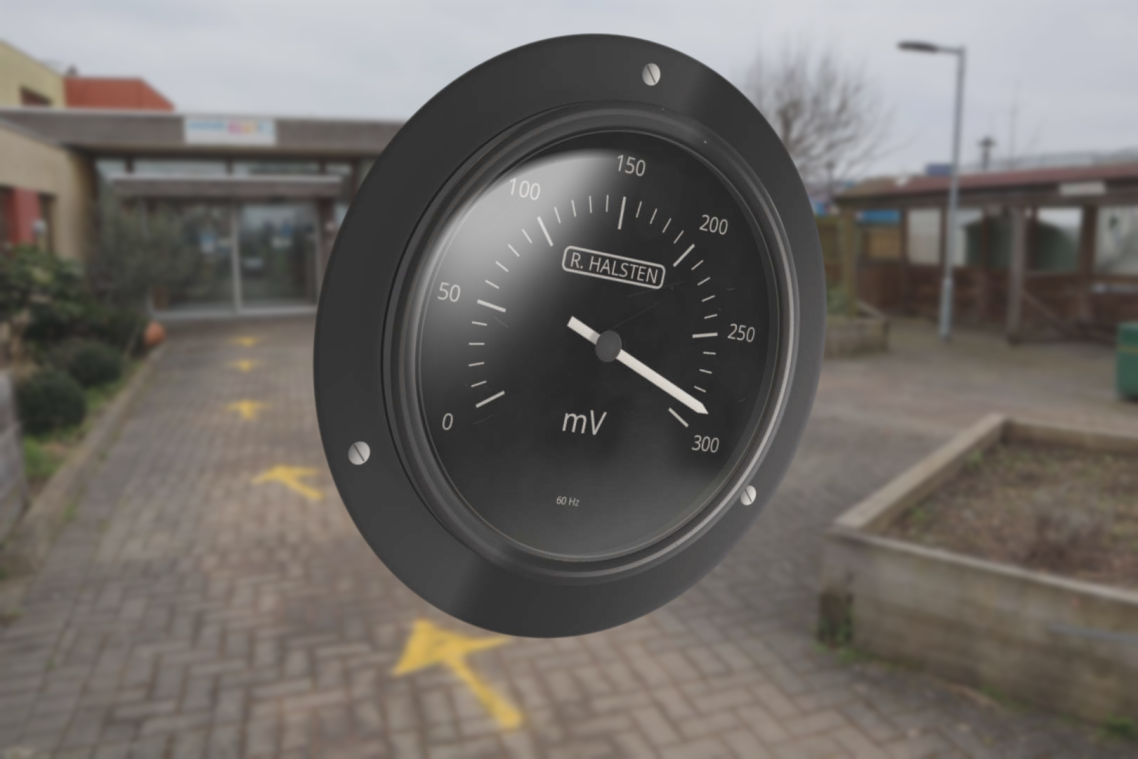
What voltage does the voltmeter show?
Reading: 290 mV
